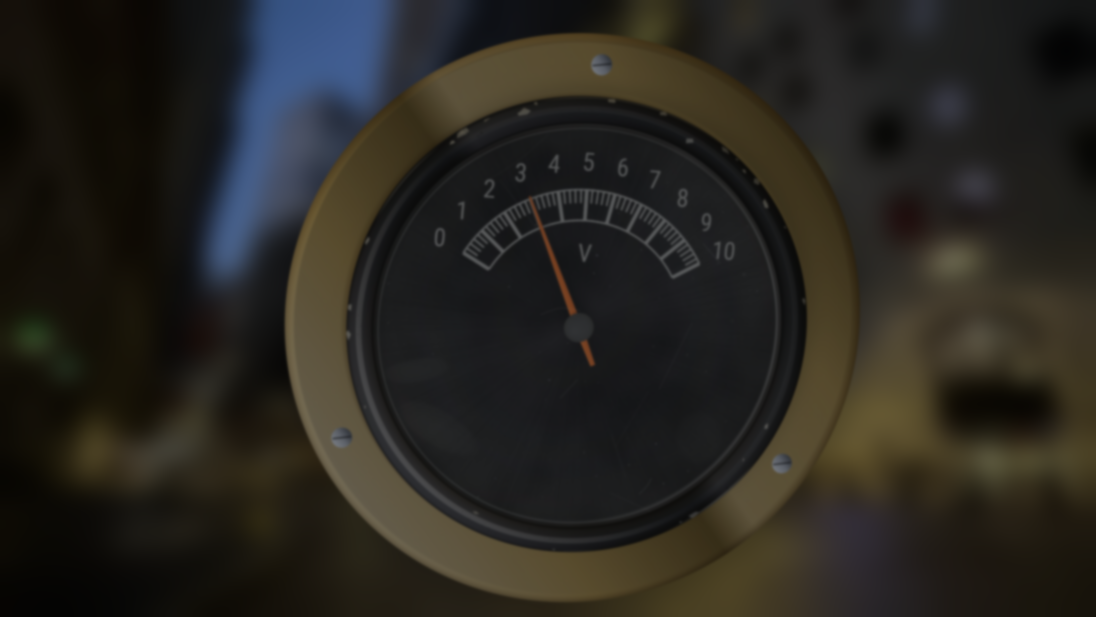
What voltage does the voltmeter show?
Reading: 3 V
